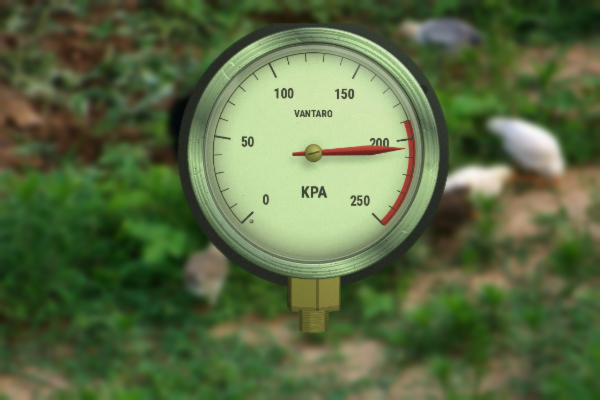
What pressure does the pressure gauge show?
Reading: 205 kPa
